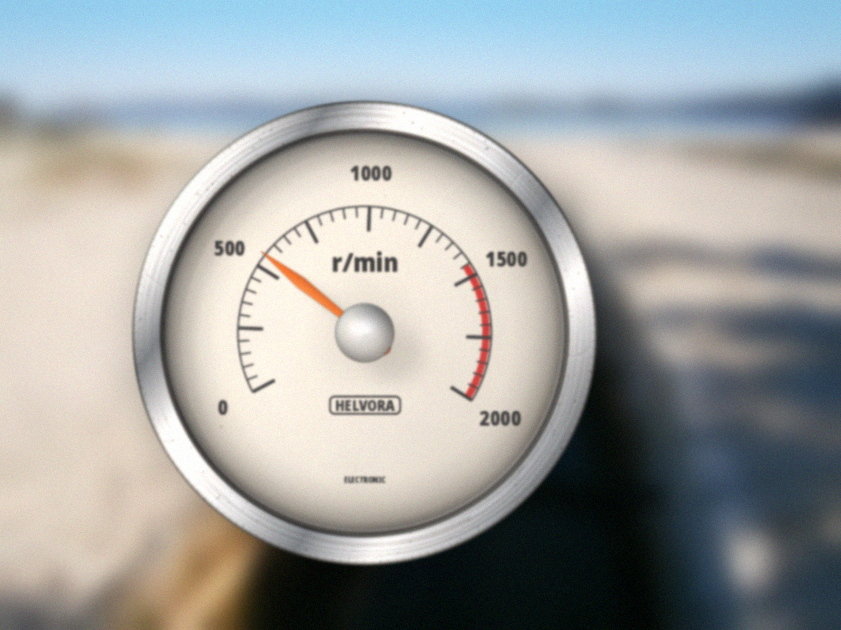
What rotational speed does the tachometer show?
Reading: 550 rpm
